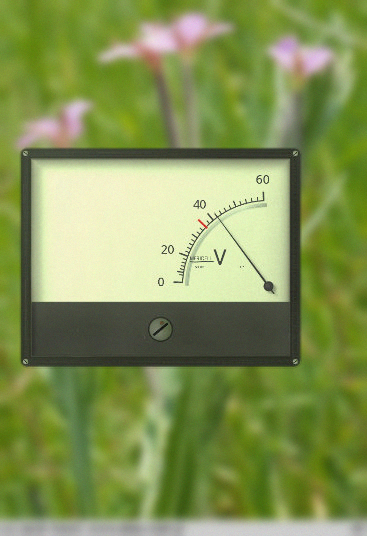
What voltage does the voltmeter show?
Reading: 42 V
